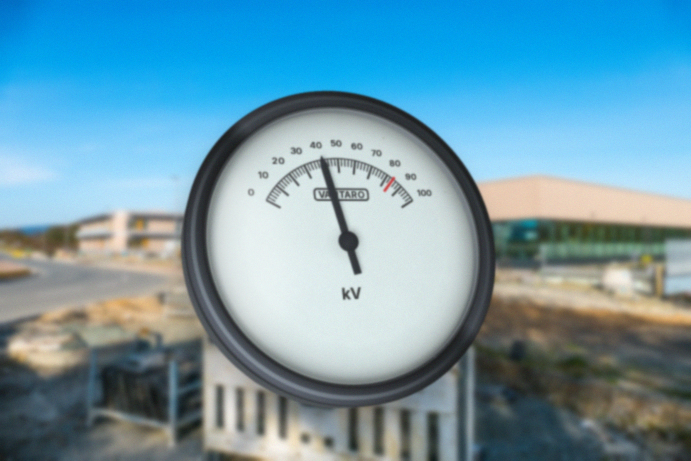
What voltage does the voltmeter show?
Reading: 40 kV
